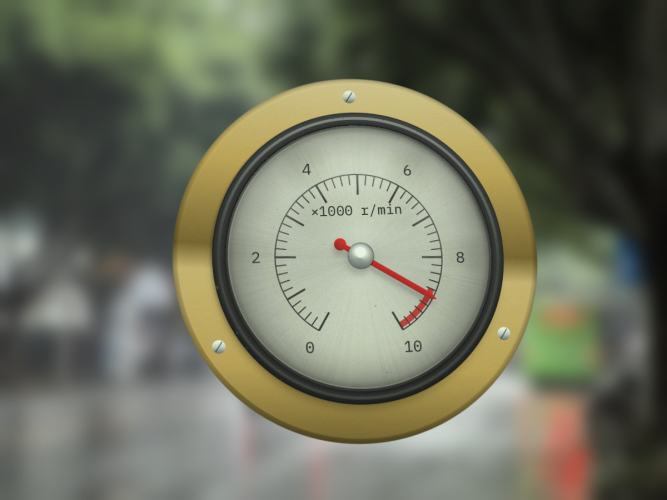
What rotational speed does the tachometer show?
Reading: 9000 rpm
